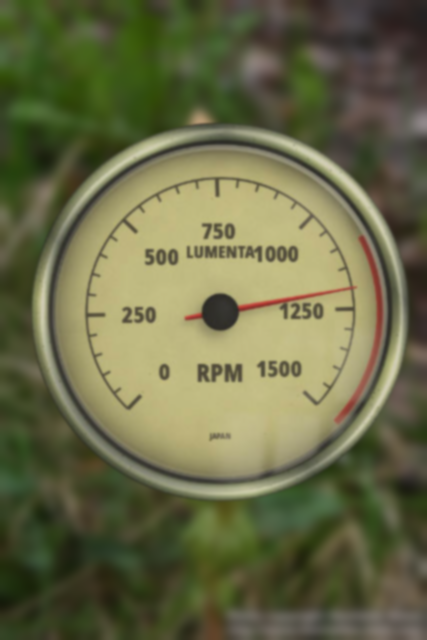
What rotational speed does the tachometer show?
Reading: 1200 rpm
